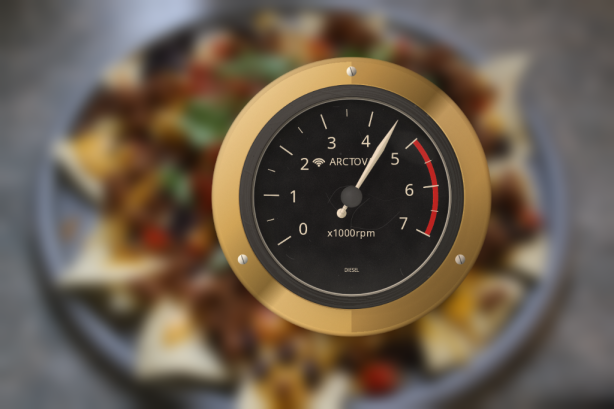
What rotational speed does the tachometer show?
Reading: 4500 rpm
